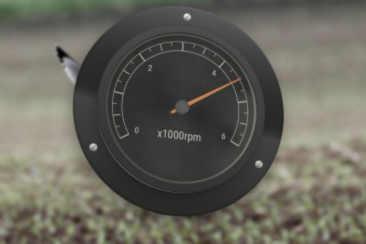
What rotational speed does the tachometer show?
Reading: 4500 rpm
